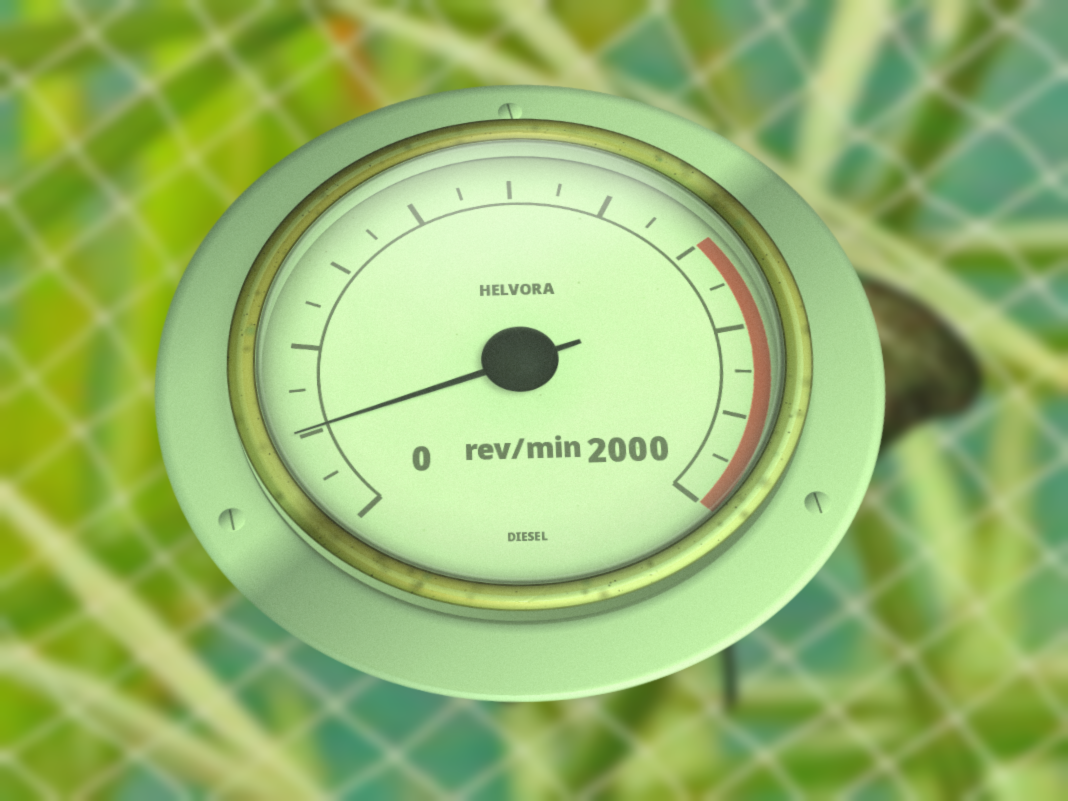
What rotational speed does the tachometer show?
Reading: 200 rpm
